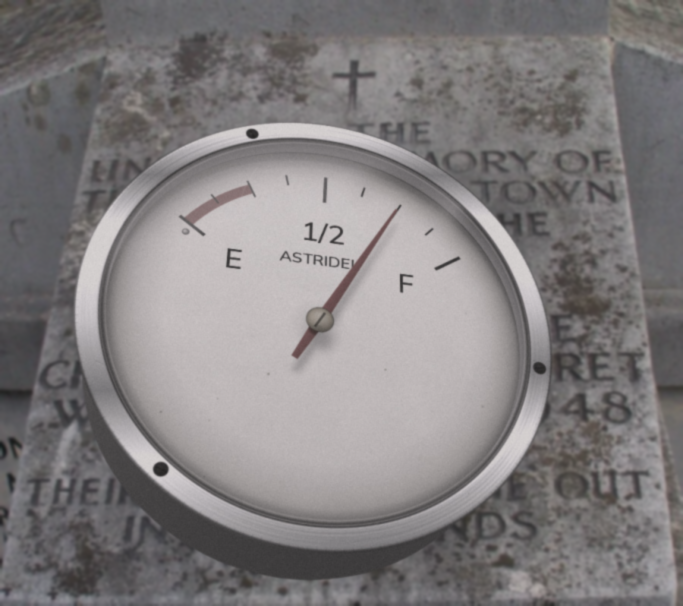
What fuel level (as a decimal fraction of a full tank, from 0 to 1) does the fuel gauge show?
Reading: 0.75
